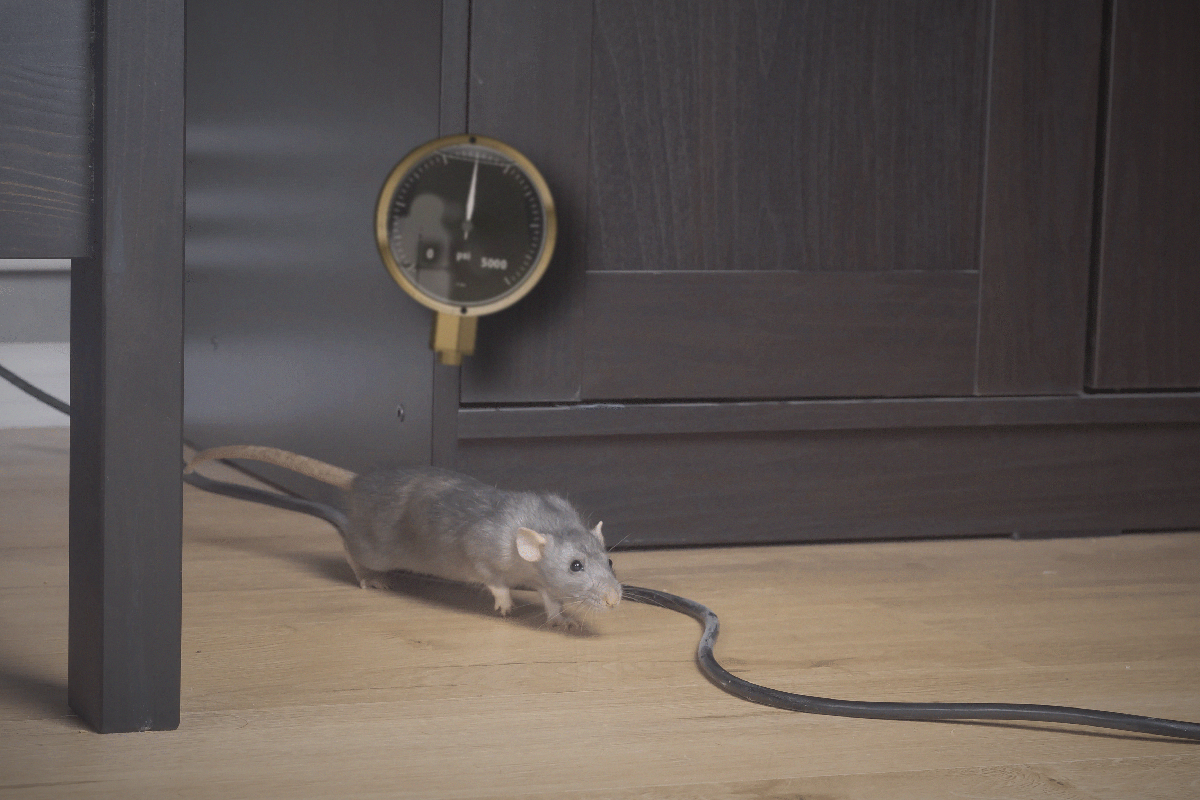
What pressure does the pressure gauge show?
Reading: 2500 psi
